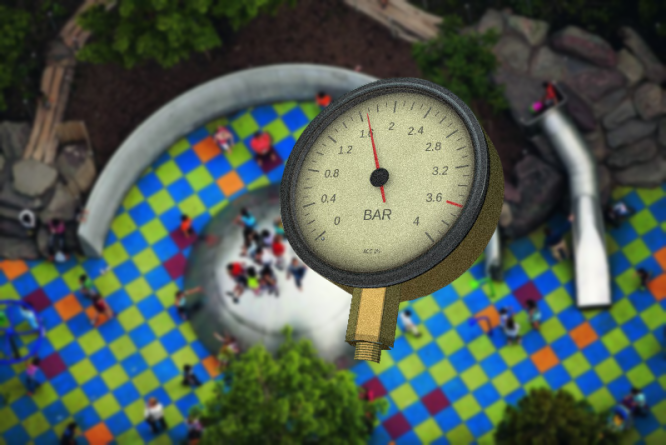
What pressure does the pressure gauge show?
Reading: 1.7 bar
